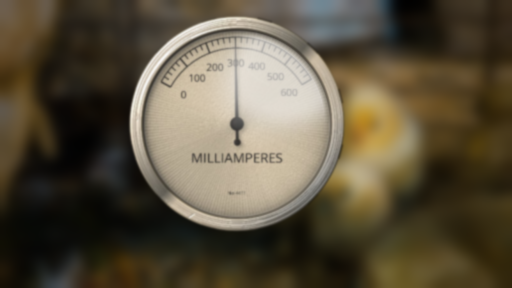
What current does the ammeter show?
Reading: 300 mA
